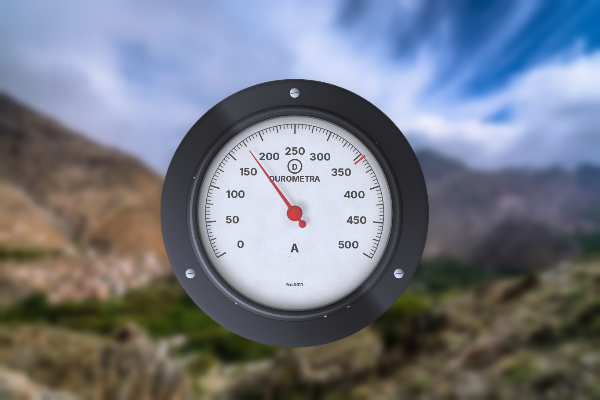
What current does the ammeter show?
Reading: 175 A
